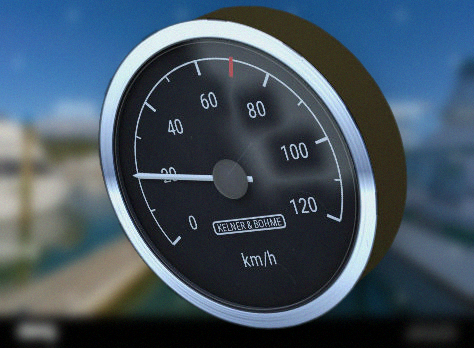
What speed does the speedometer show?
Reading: 20 km/h
